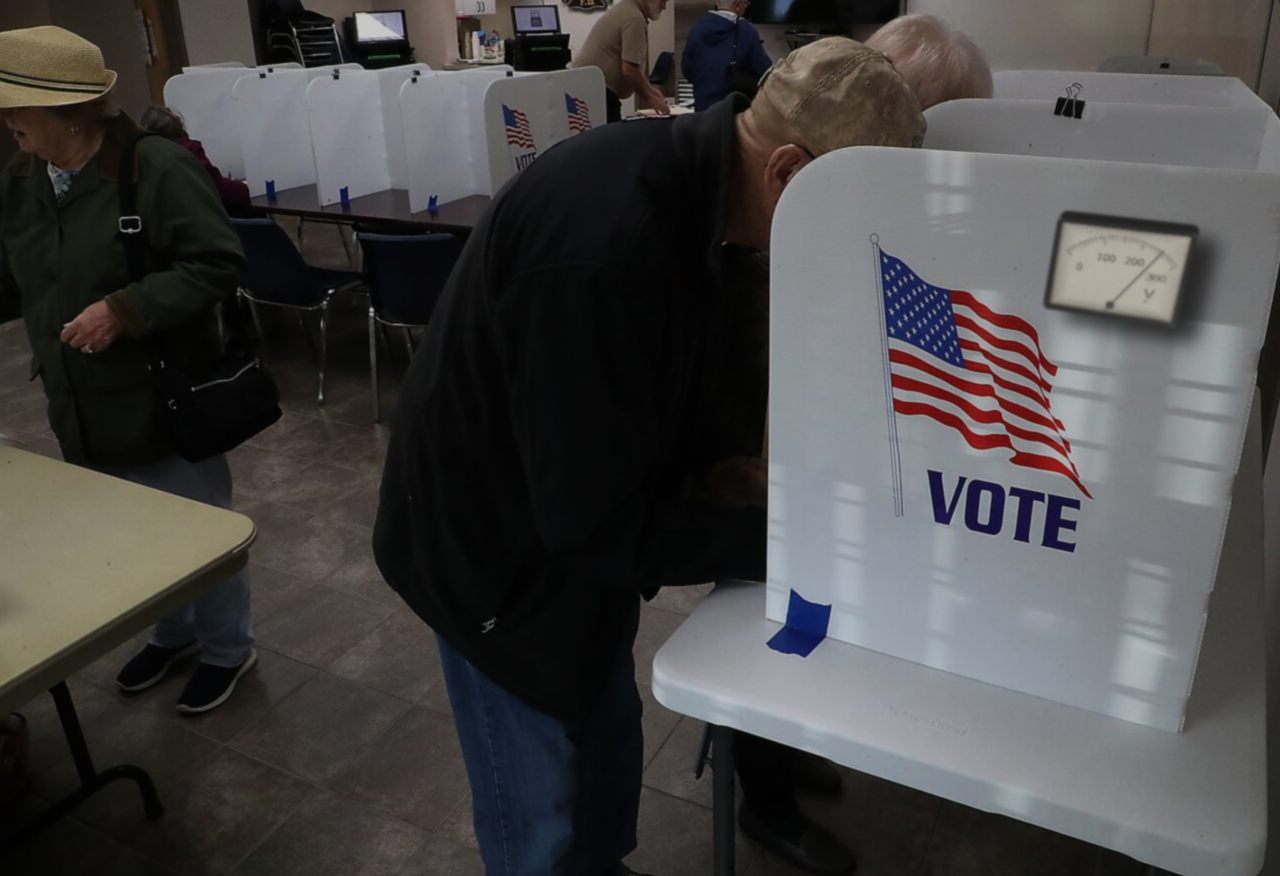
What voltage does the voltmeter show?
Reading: 250 V
